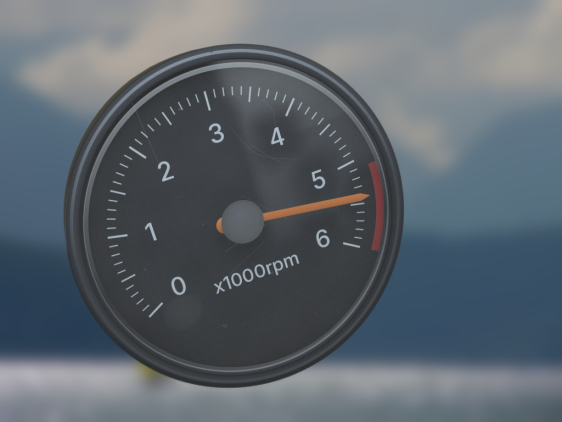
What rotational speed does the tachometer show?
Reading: 5400 rpm
